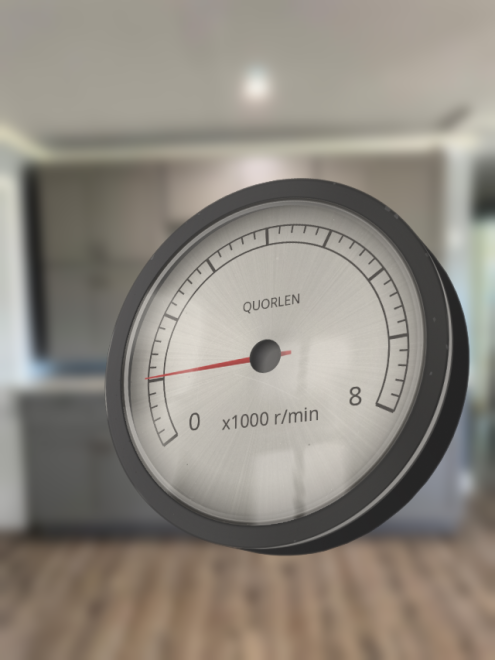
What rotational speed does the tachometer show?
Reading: 1000 rpm
